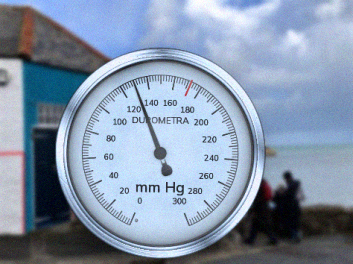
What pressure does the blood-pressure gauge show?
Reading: 130 mmHg
